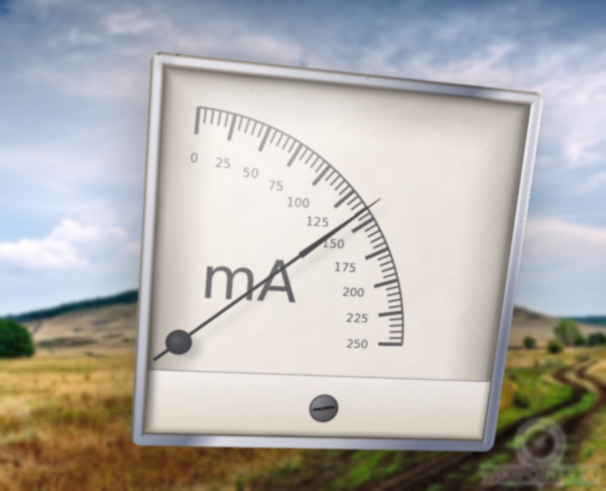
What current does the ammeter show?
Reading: 140 mA
